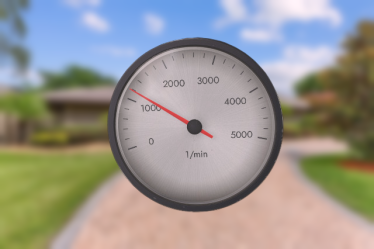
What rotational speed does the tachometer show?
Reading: 1200 rpm
